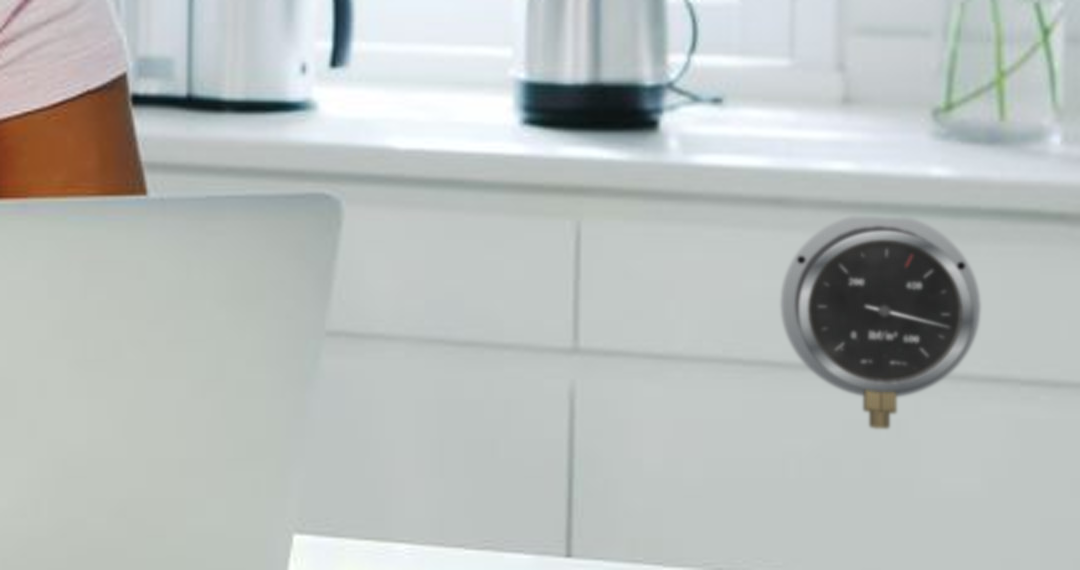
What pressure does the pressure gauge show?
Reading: 525 psi
